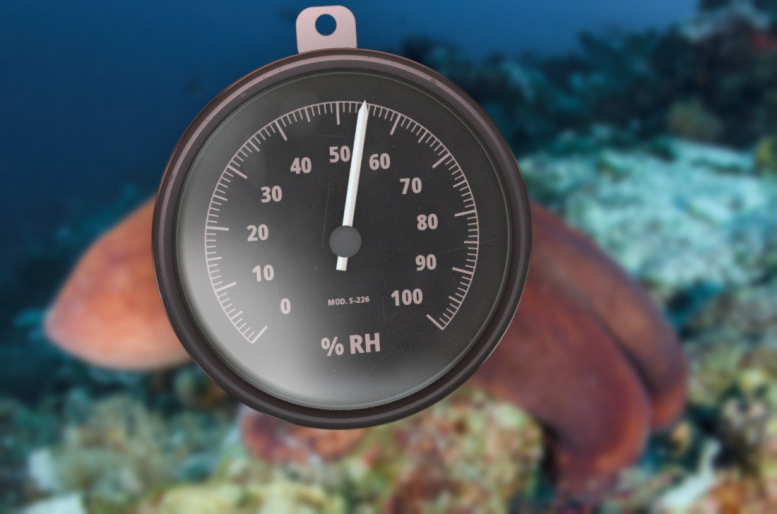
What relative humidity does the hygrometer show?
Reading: 54 %
